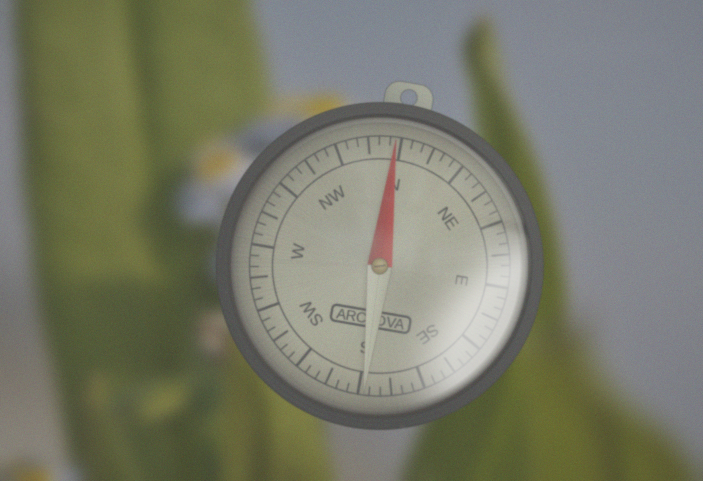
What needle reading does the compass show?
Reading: 357.5 °
